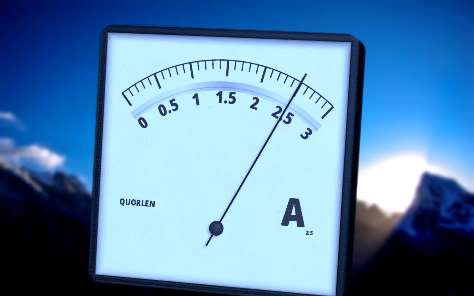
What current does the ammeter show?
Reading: 2.5 A
